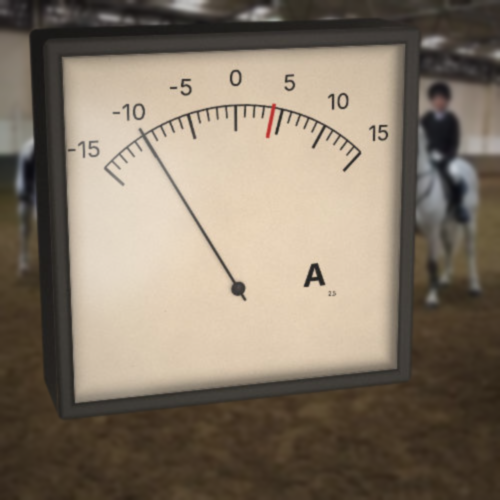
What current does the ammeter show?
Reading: -10 A
